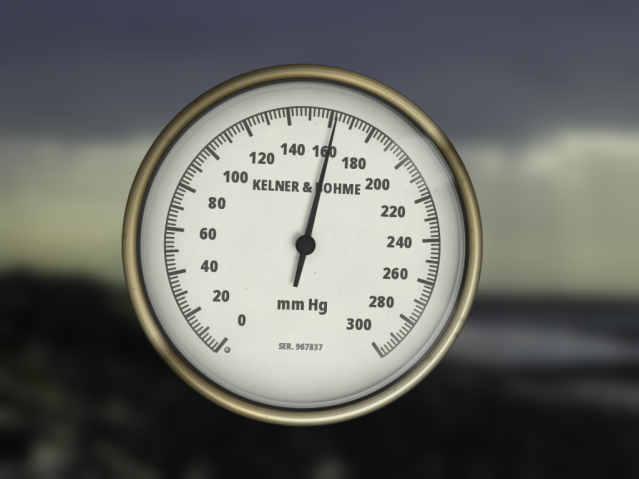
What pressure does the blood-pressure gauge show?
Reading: 162 mmHg
